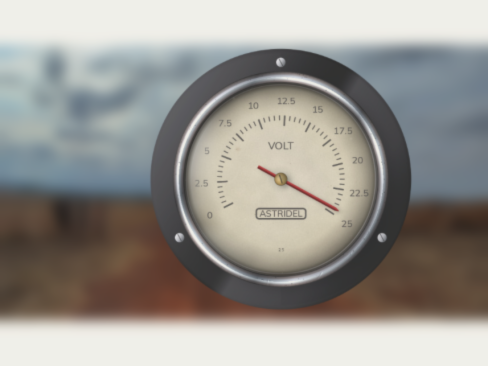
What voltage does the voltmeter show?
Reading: 24.5 V
